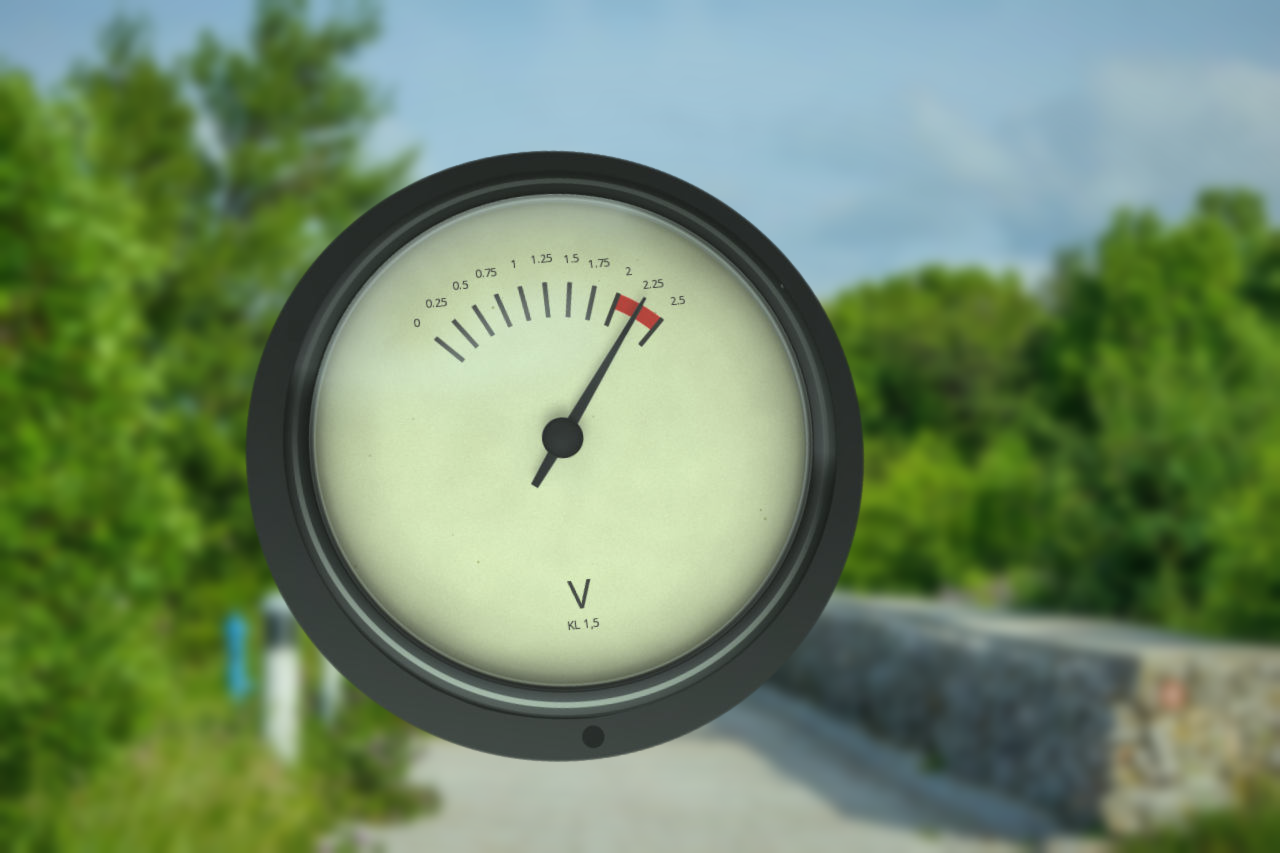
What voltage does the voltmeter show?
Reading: 2.25 V
